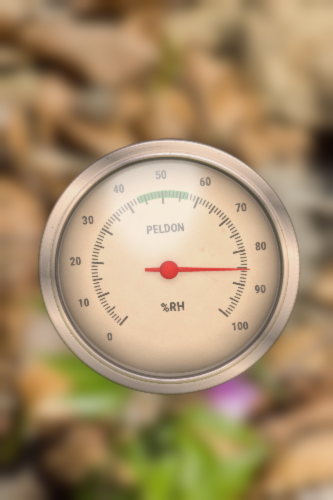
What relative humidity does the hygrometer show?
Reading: 85 %
